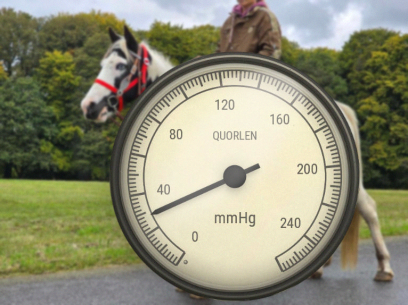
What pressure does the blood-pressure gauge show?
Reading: 28 mmHg
